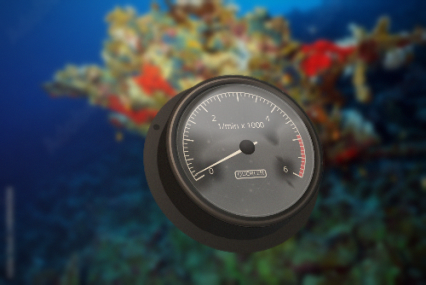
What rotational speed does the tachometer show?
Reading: 100 rpm
